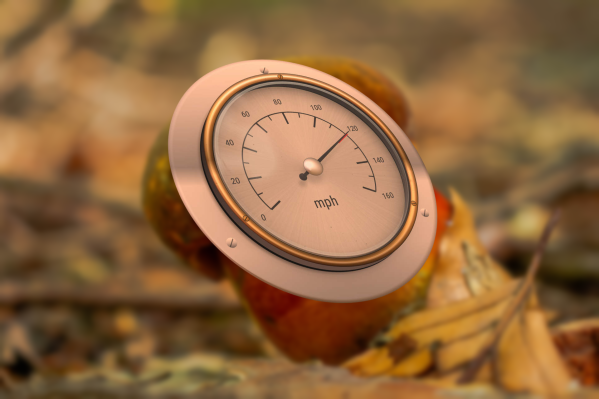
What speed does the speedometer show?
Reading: 120 mph
